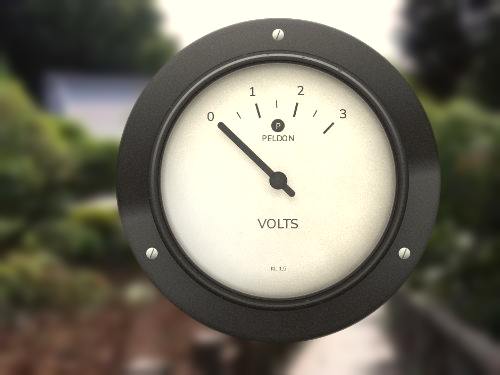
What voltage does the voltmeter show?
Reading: 0 V
